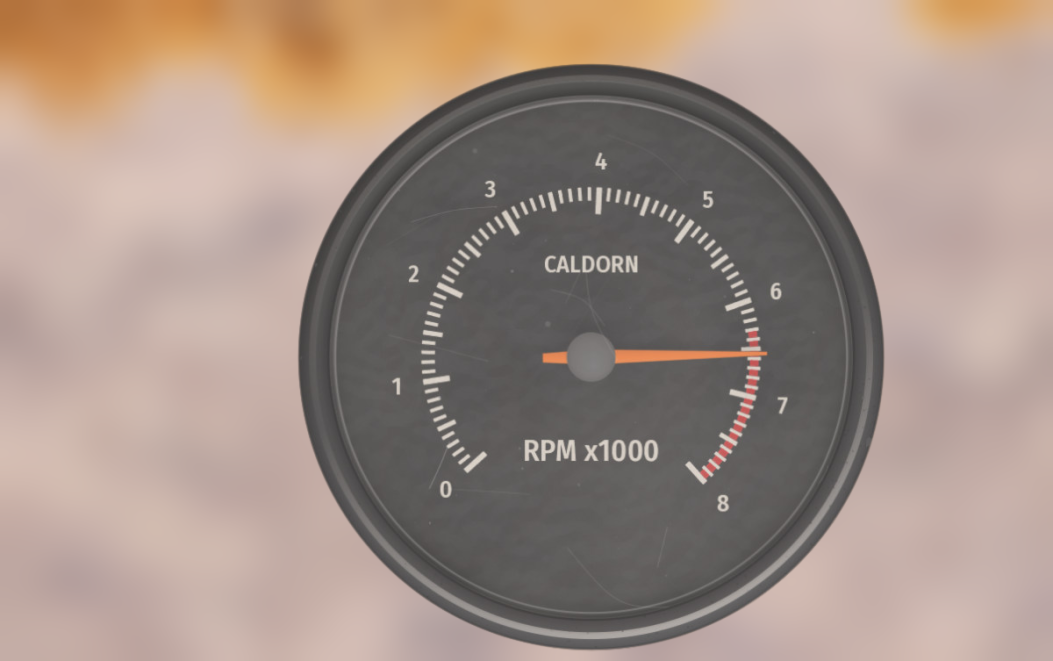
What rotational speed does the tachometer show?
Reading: 6550 rpm
